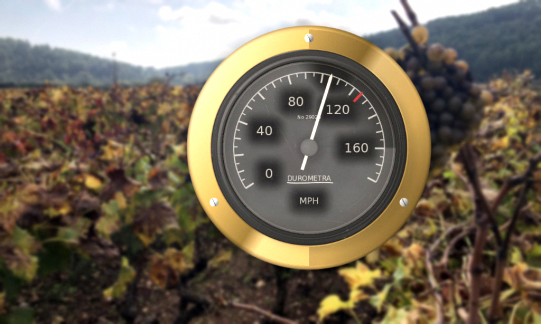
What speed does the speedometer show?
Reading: 105 mph
